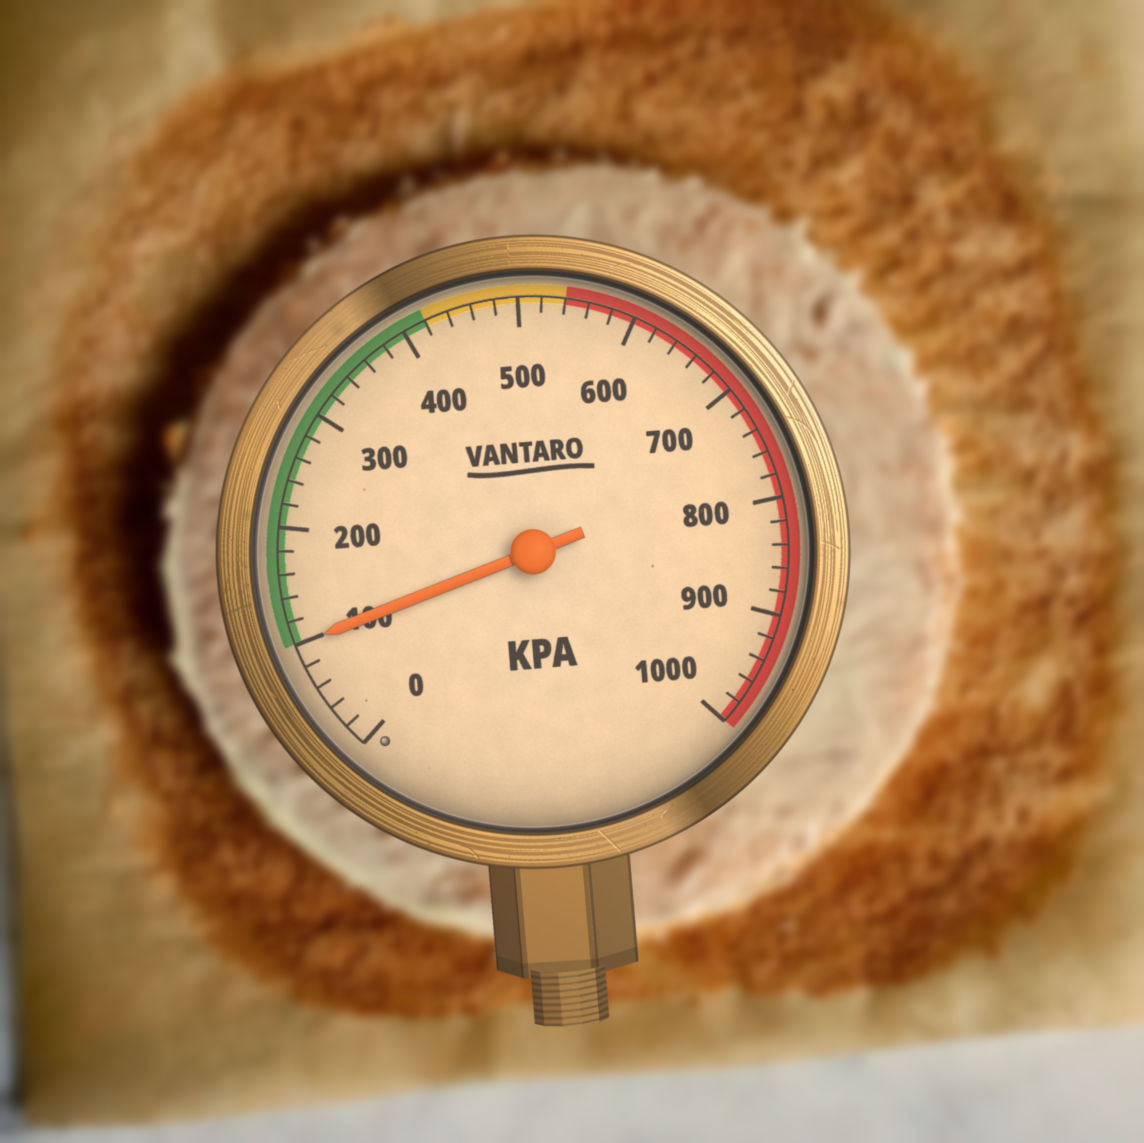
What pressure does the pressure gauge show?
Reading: 100 kPa
